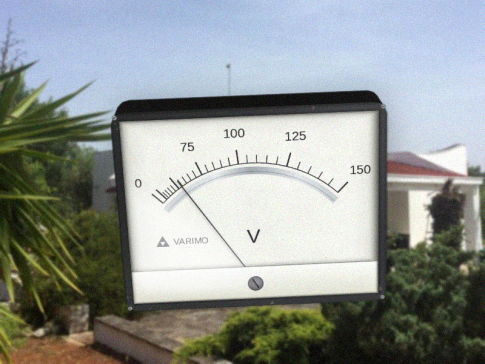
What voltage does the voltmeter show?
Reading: 55 V
